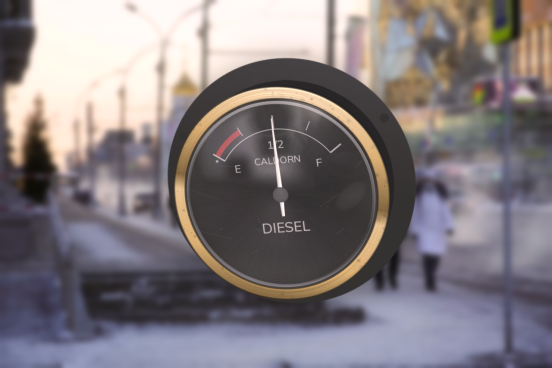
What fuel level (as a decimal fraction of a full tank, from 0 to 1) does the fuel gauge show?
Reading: 0.5
